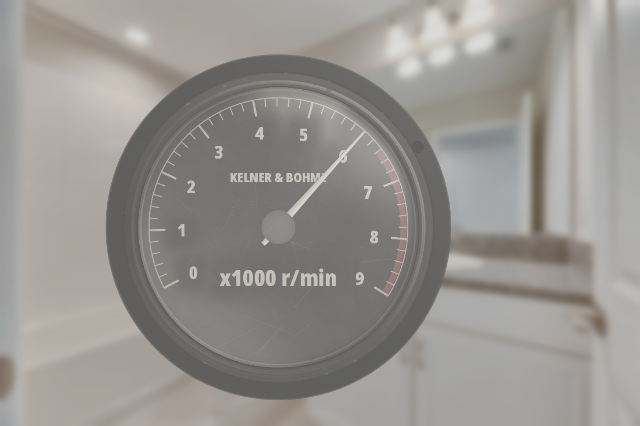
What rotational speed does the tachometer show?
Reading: 6000 rpm
